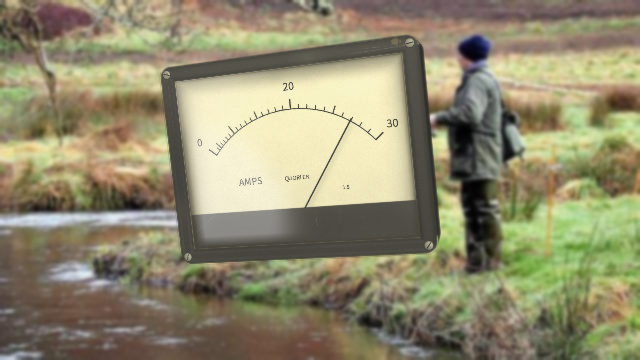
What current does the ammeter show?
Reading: 27 A
